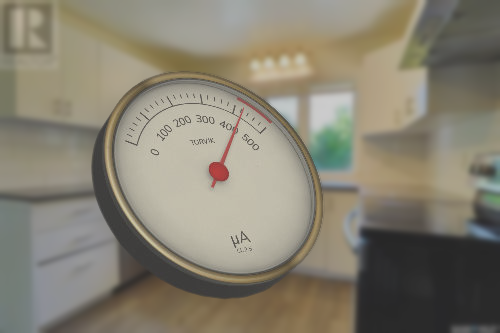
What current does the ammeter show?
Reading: 420 µA
